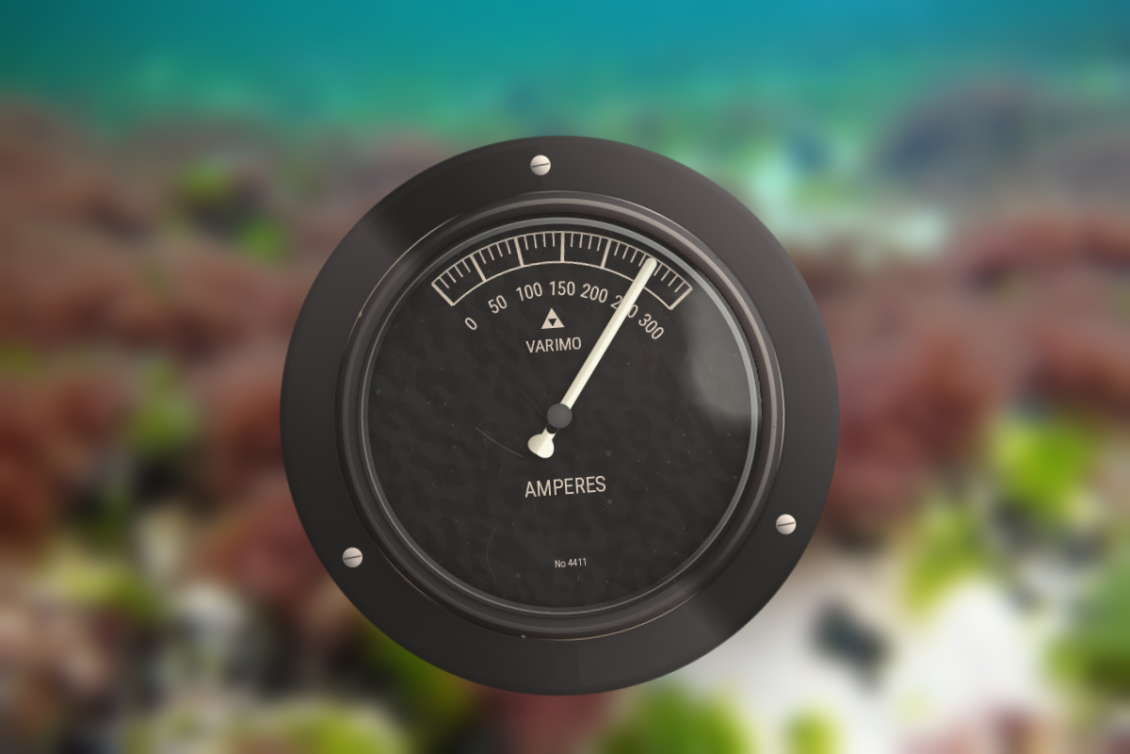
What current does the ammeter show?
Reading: 250 A
